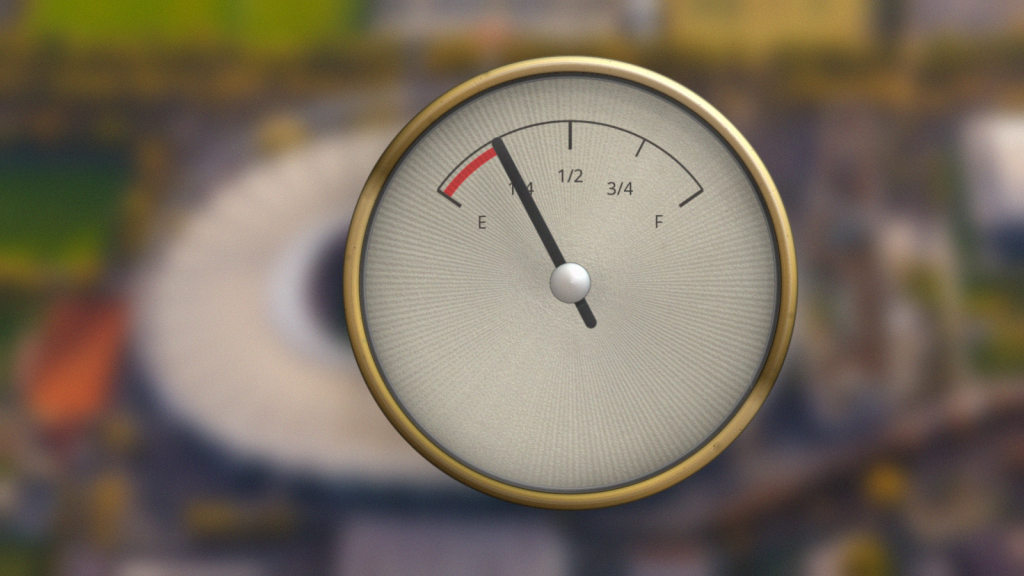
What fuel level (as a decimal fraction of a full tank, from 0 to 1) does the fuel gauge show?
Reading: 0.25
